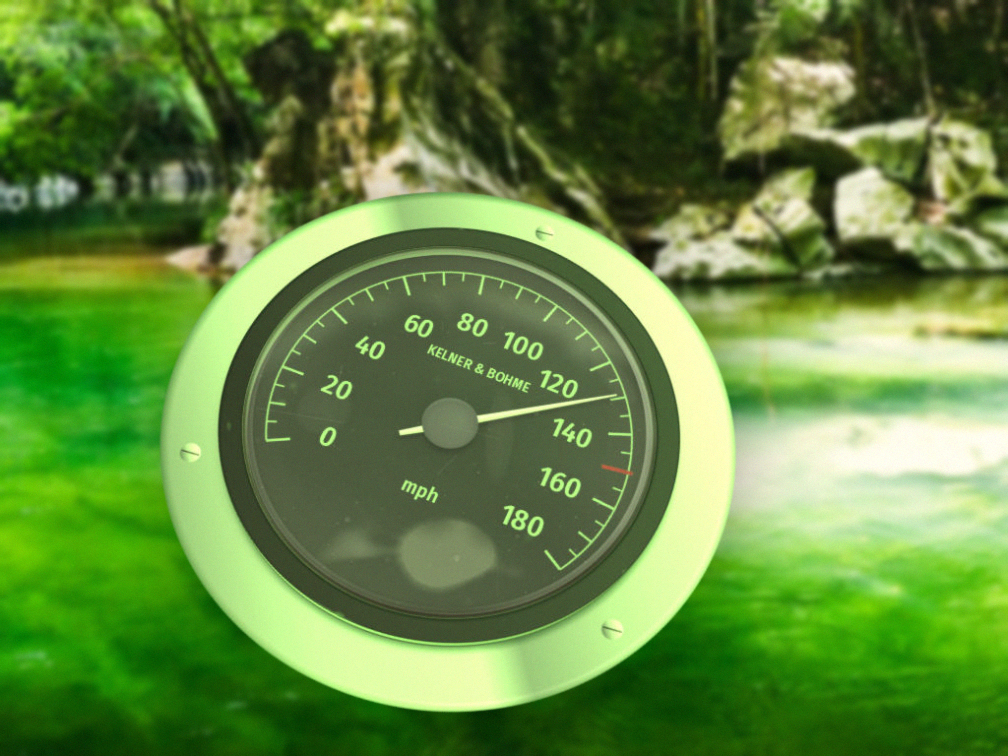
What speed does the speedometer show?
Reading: 130 mph
